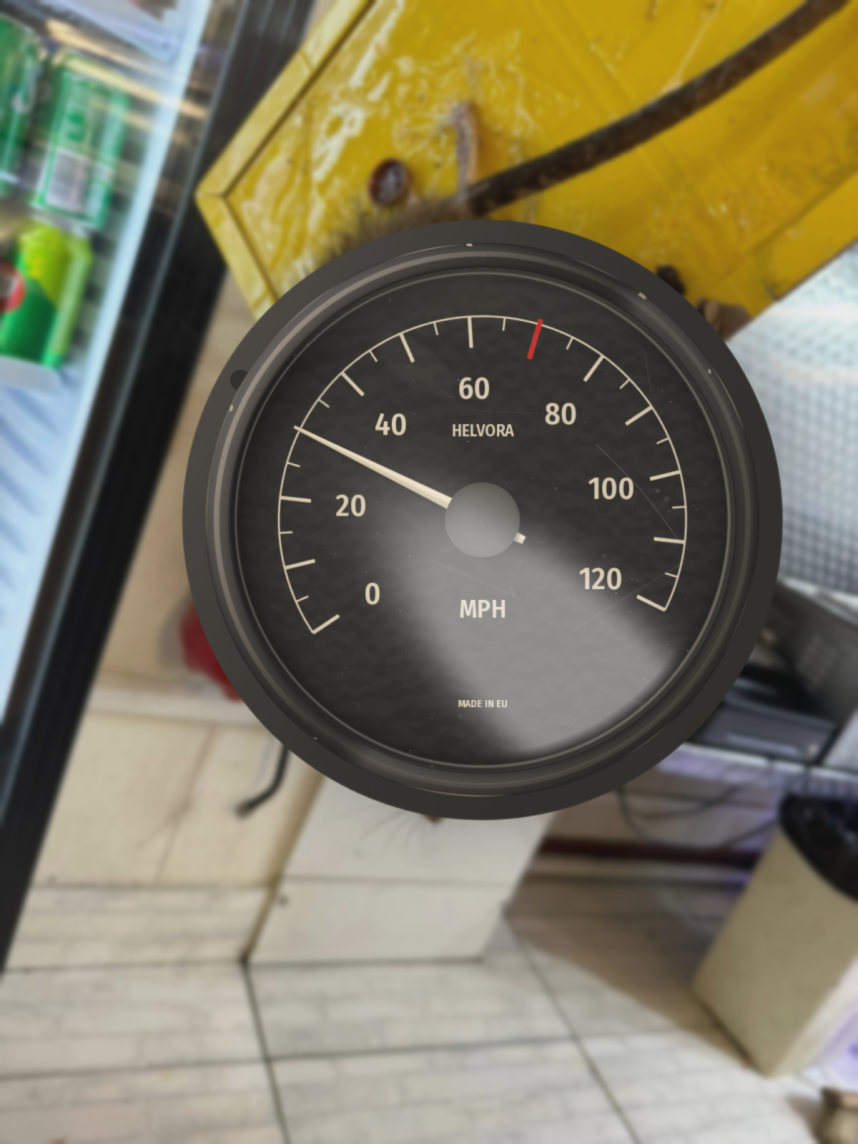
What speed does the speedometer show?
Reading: 30 mph
